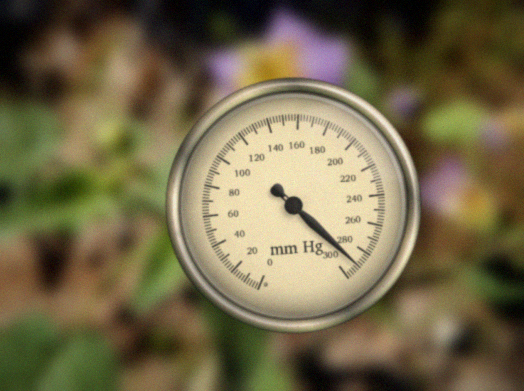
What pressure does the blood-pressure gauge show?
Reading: 290 mmHg
